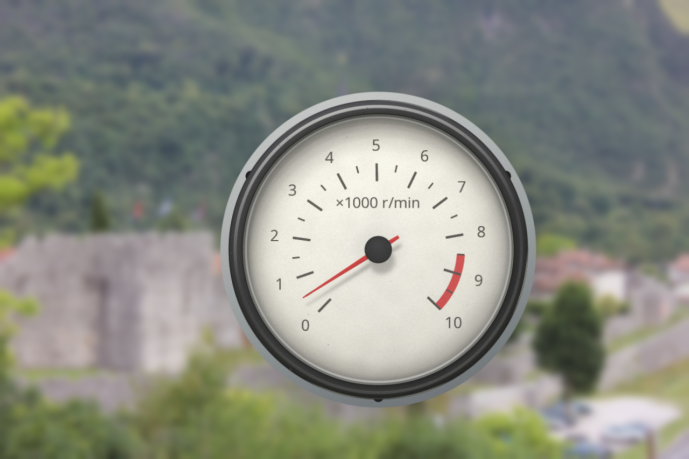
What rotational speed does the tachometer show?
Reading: 500 rpm
